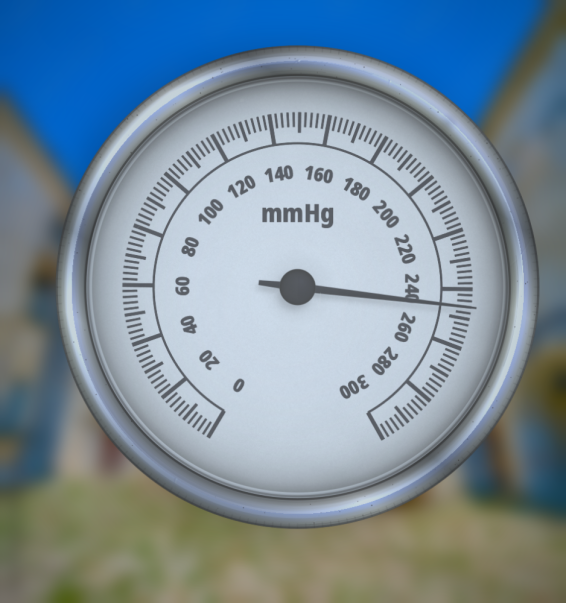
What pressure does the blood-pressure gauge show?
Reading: 246 mmHg
